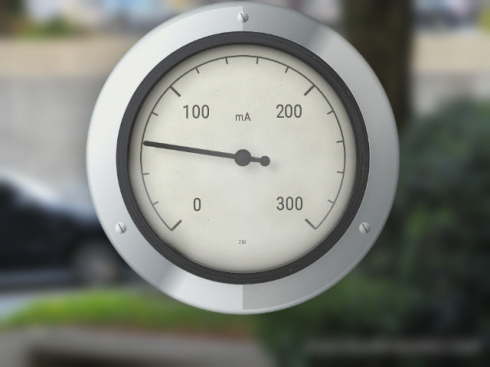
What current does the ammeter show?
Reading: 60 mA
